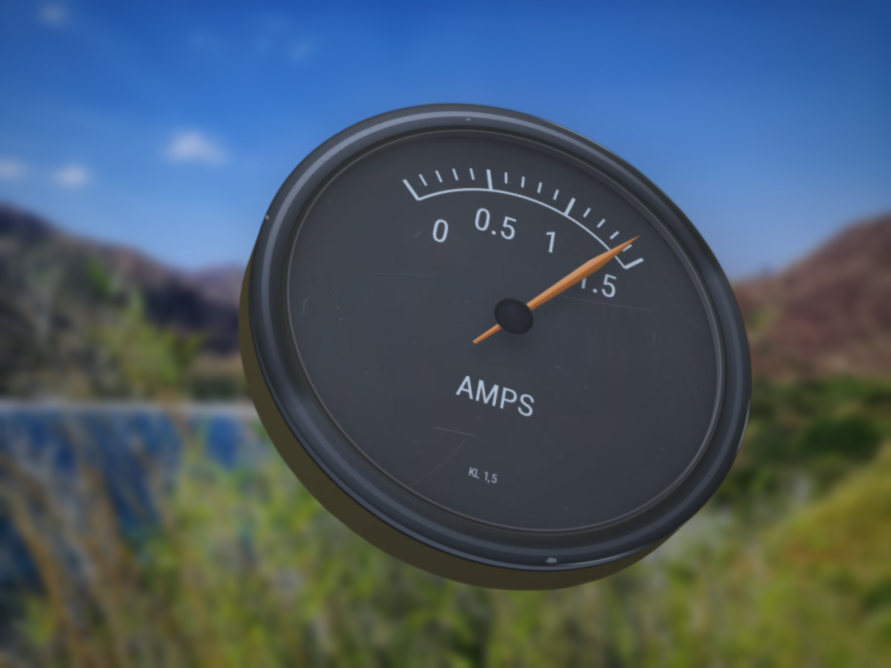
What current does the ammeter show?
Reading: 1.4 A
